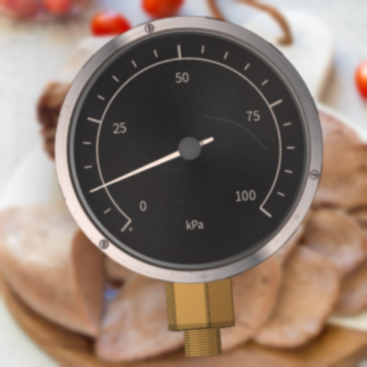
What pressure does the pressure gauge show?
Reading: 10 kPa
